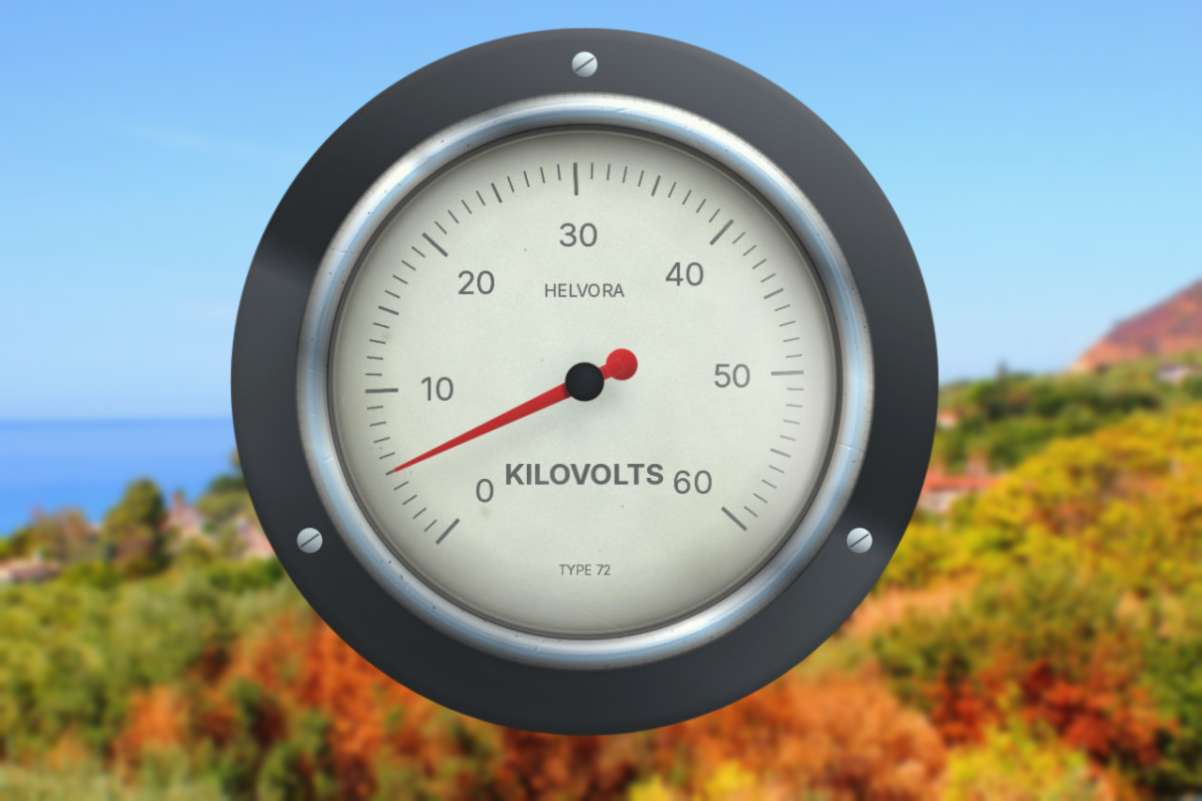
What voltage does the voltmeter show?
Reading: 5 kV
